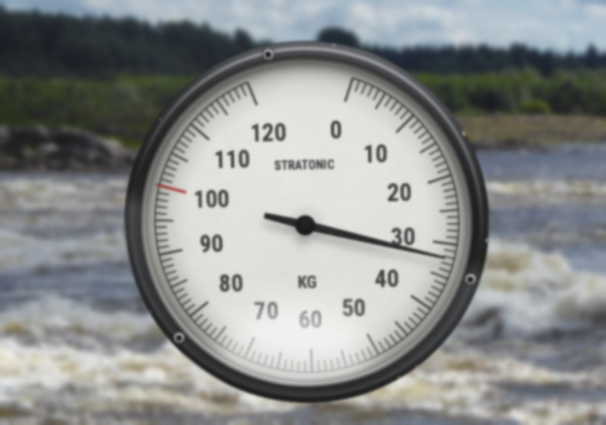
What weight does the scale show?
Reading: 32 kg
